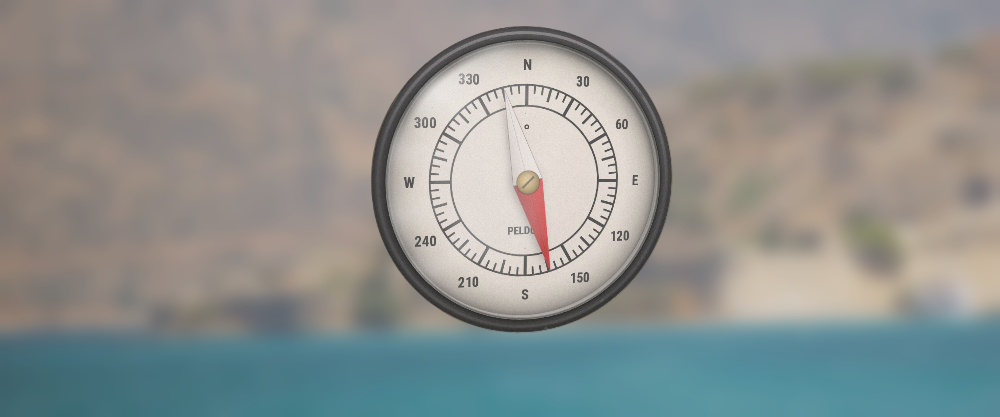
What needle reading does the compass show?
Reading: 165 °
